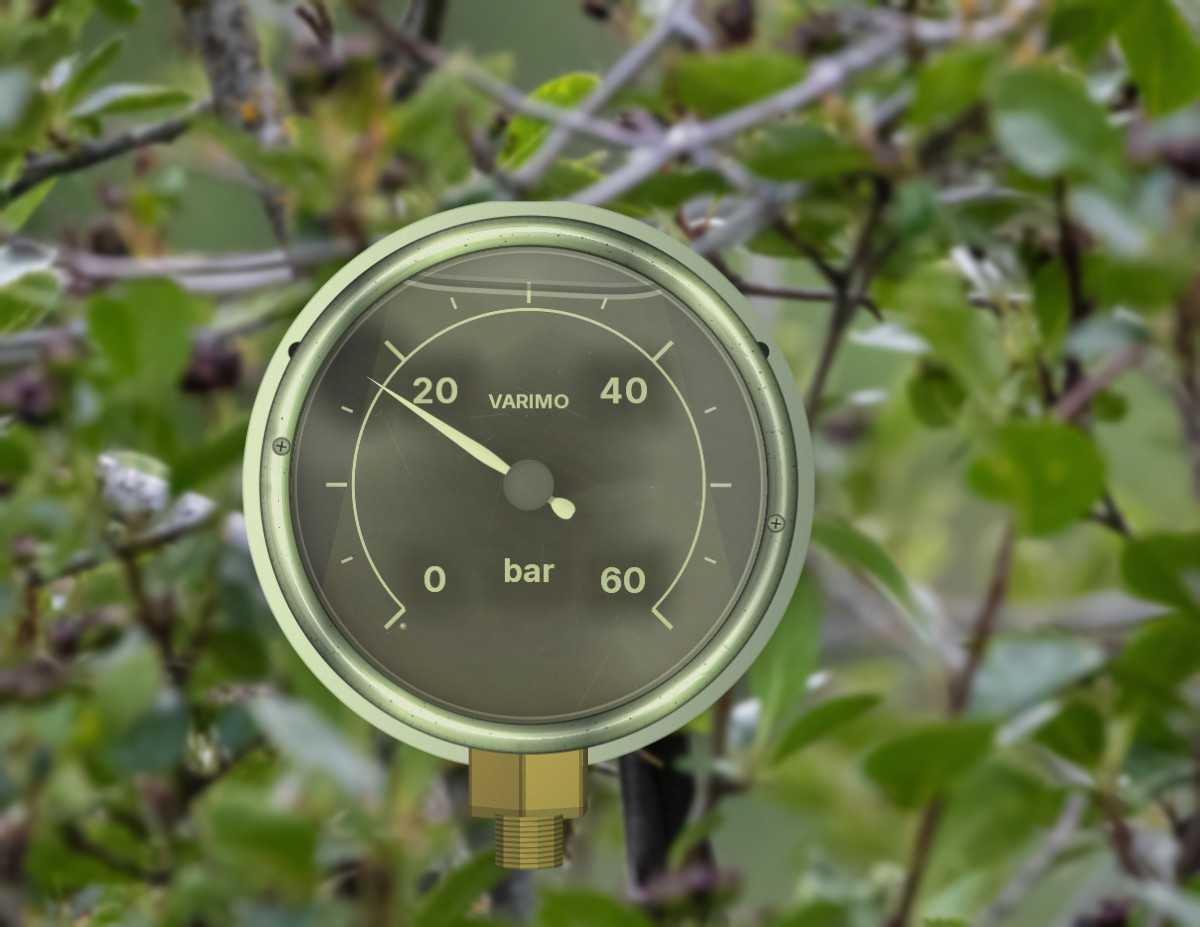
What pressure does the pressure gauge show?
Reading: 17.5 bar
